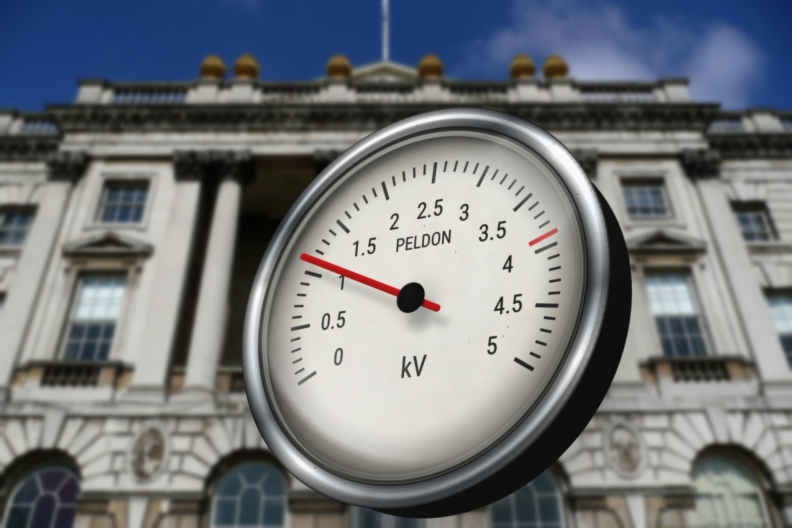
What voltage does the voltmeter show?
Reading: 1.1 kV
